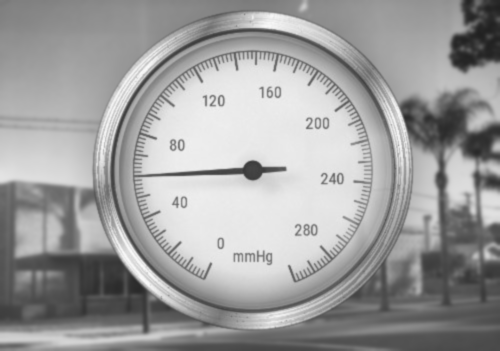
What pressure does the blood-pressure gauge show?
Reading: 60 mmHg
